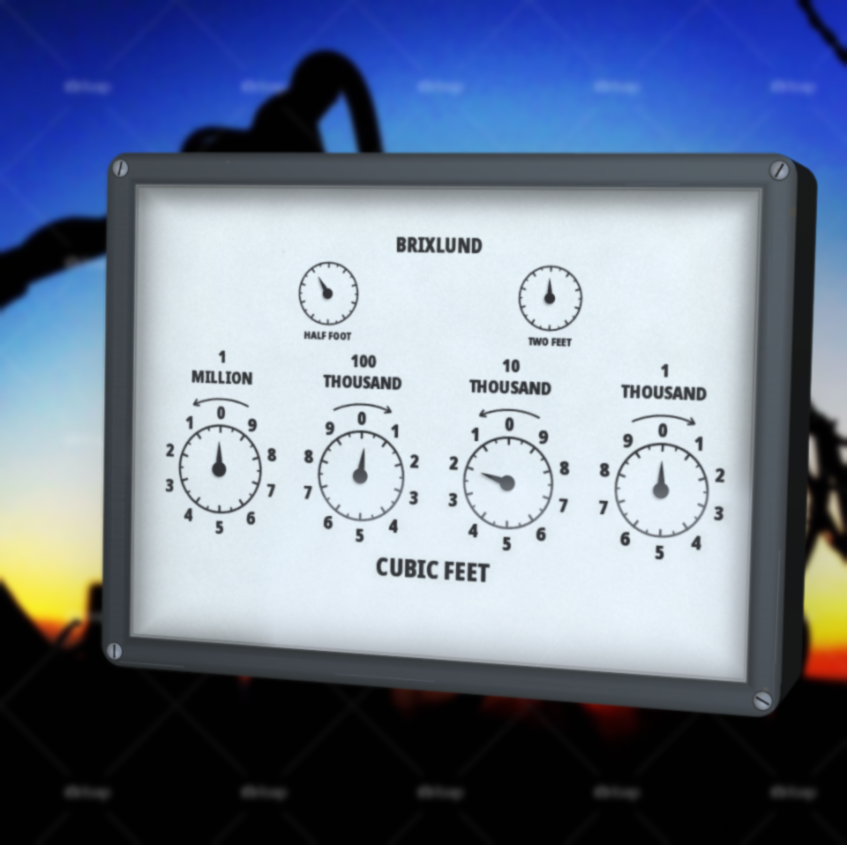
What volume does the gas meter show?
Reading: 2000 ft³
